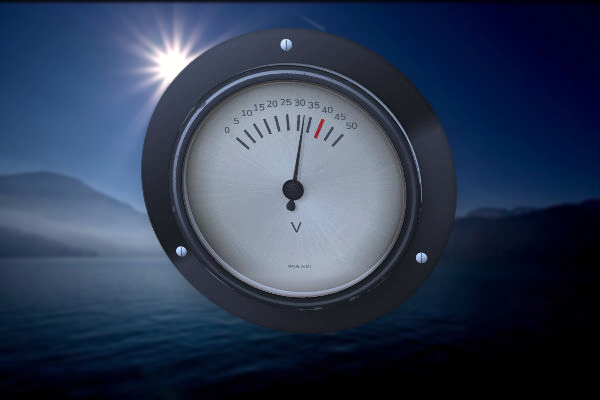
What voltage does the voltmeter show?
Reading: 32.5 V
